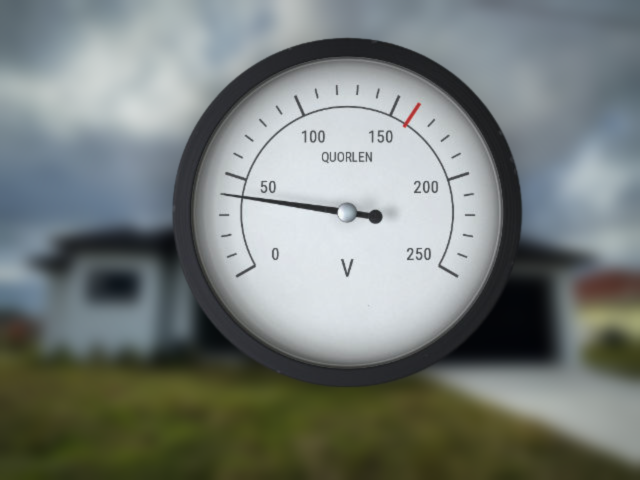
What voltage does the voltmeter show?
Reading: 40 V
